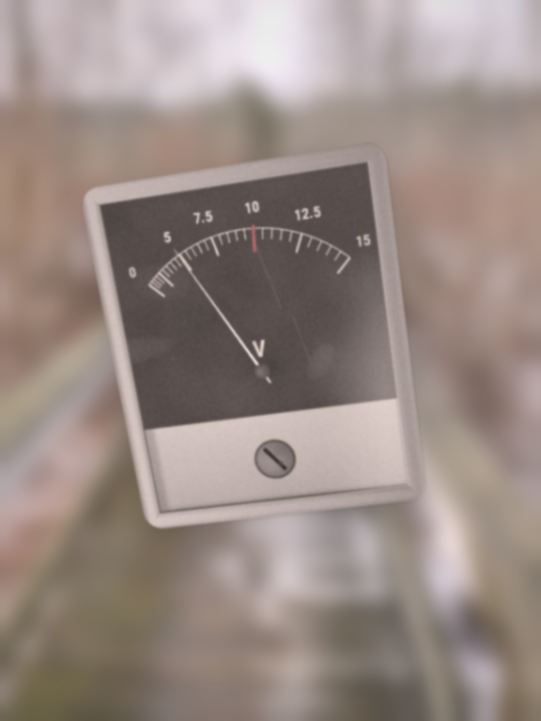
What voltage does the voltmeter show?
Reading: 5 V
